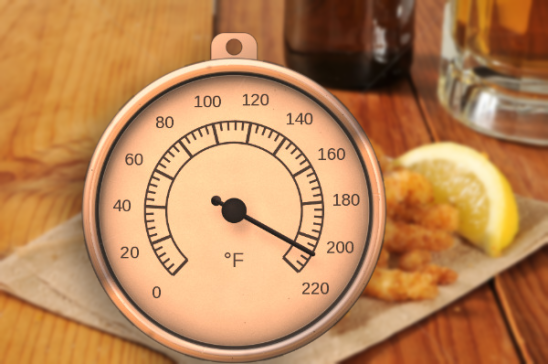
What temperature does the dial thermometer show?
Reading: 208 °F
